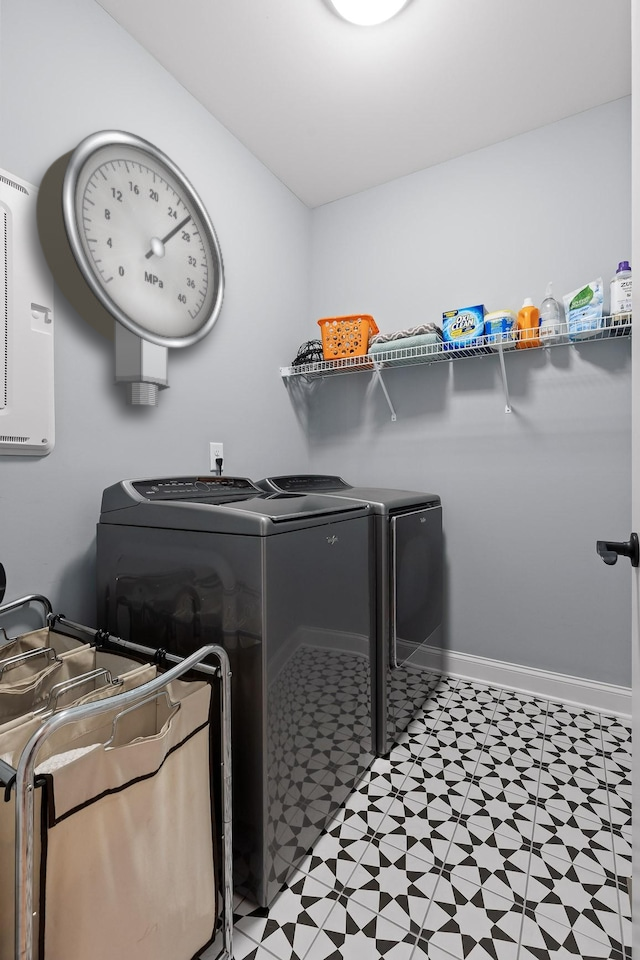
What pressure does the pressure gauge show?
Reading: 26 MPa
